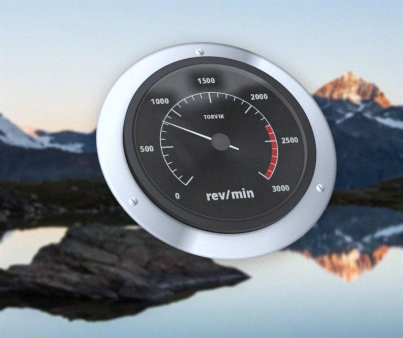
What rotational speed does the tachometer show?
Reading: 800 rpm
